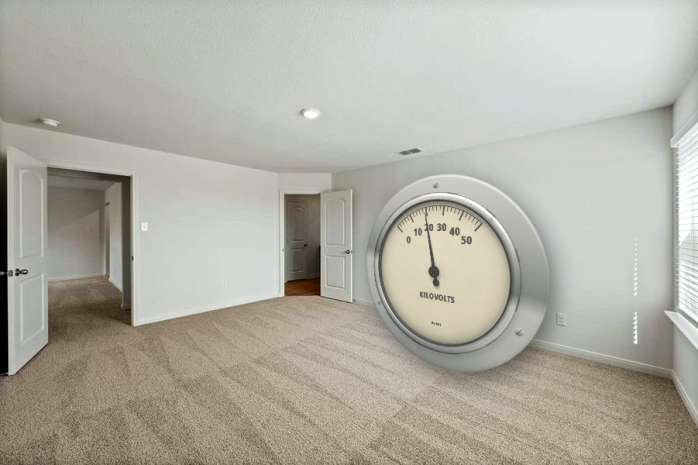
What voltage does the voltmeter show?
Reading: 20 kV
